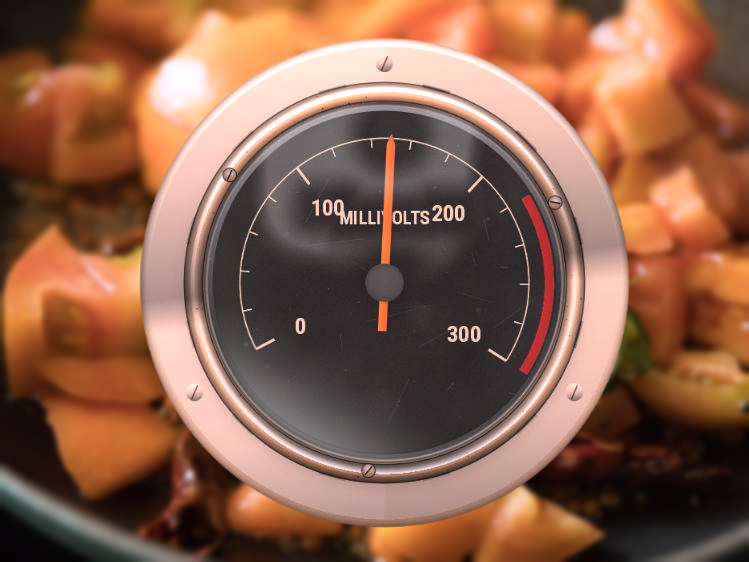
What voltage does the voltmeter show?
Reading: 150 mV
